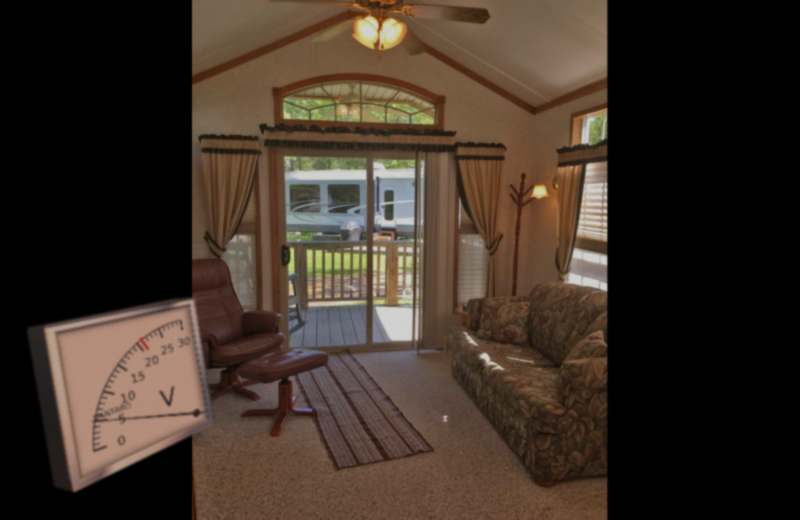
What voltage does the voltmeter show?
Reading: 5 V
